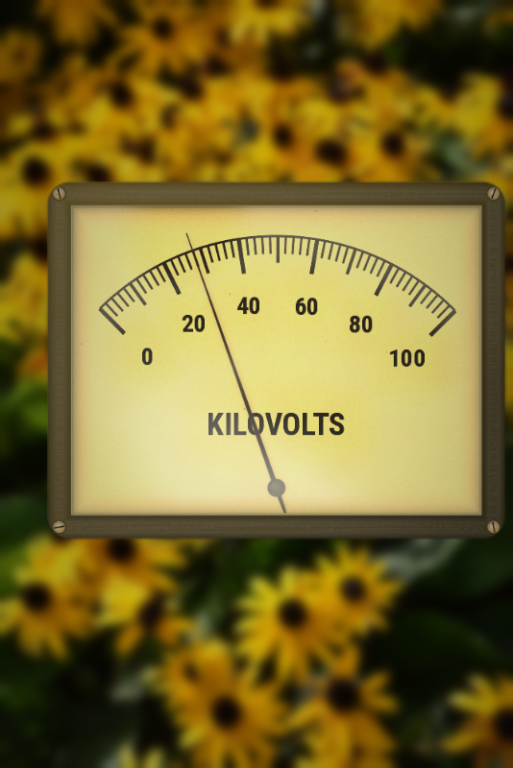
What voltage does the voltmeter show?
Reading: 28 kV
